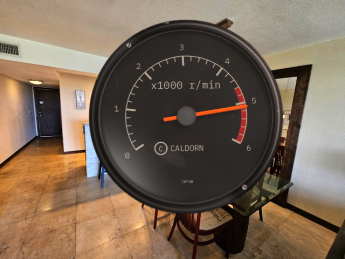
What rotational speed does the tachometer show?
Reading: 5100 rpm
